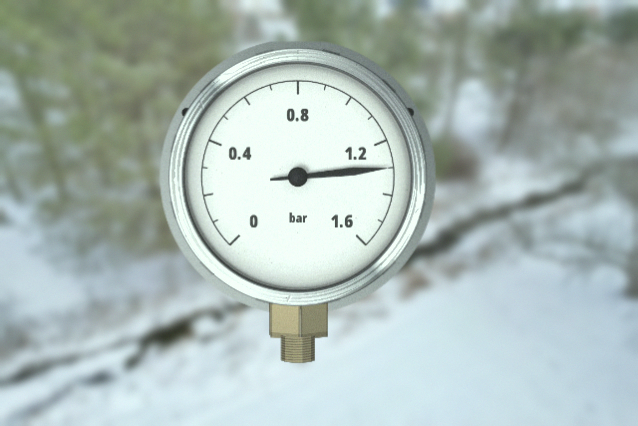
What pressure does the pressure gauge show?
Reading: 1.3 bar
